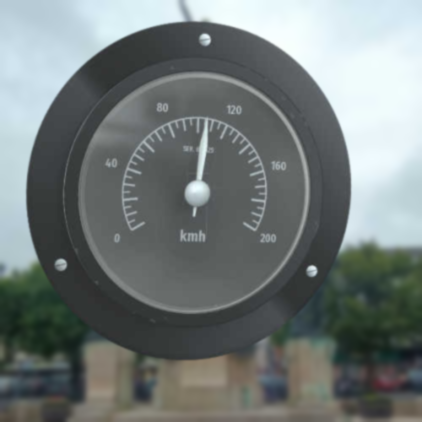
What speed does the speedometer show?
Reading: 105 km/h
